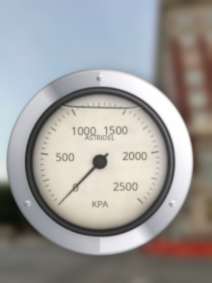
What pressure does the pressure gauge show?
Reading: 0 kPa
